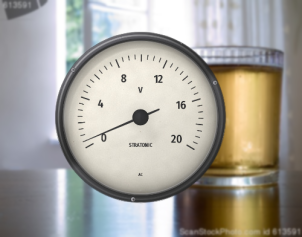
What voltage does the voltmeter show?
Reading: 0.5 V
